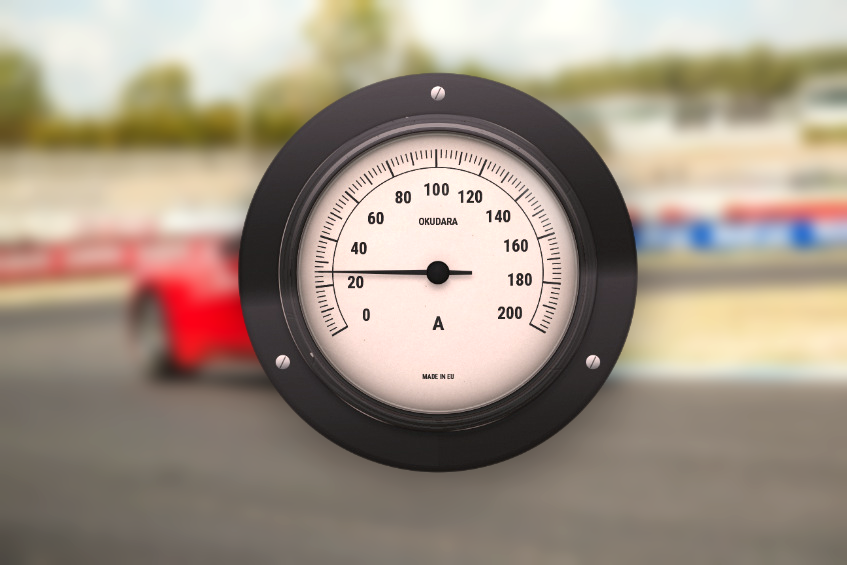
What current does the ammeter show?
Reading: 26 A
